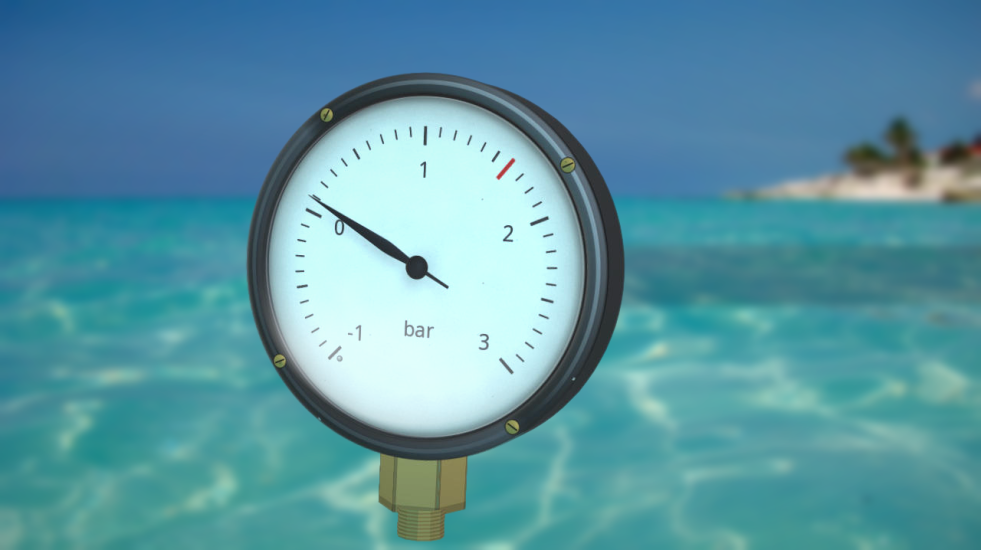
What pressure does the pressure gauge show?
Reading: 0.1 bar
